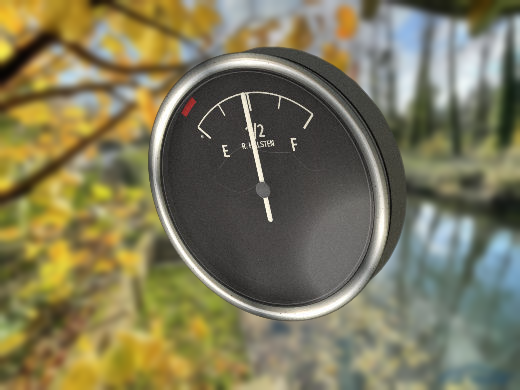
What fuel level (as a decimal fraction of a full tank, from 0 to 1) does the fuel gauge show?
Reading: 0.5
